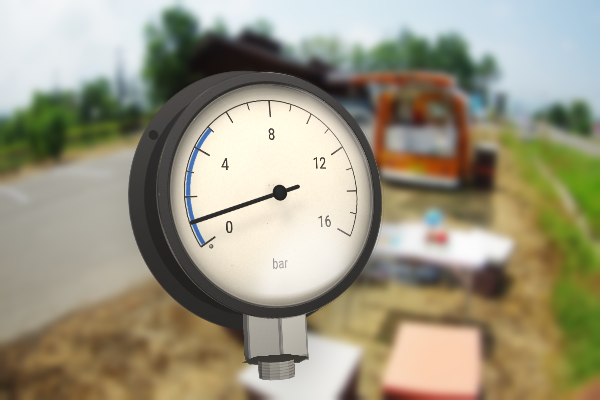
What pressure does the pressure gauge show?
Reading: 1 bar
